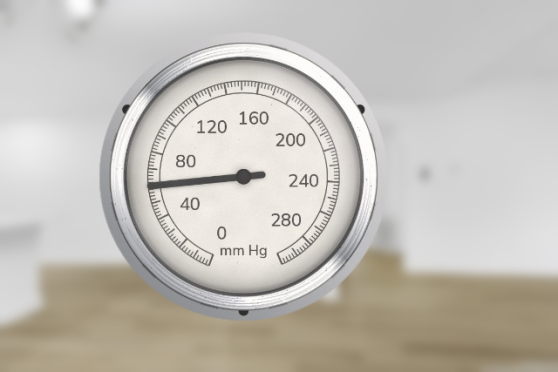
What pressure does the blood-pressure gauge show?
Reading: 60 mmHg
